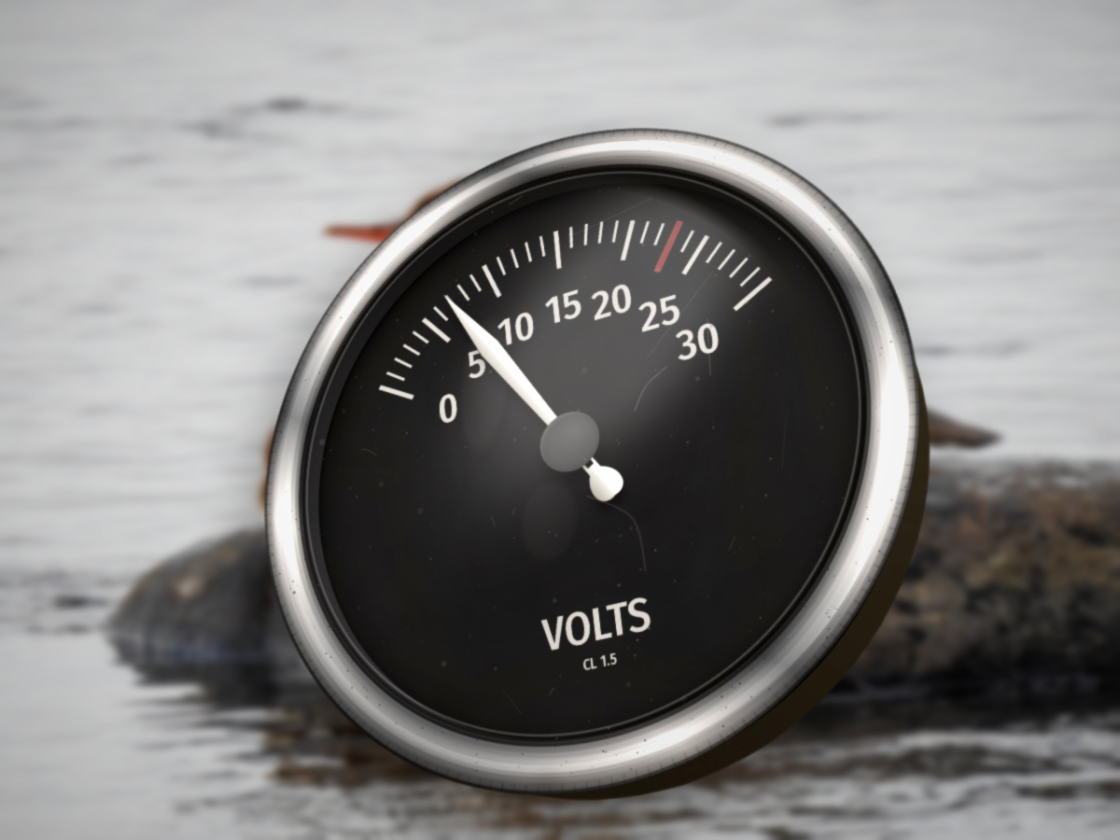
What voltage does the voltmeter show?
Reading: 7 V
